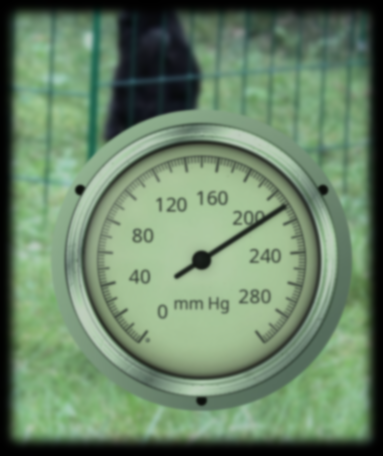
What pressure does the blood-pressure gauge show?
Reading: 210 mmHg
